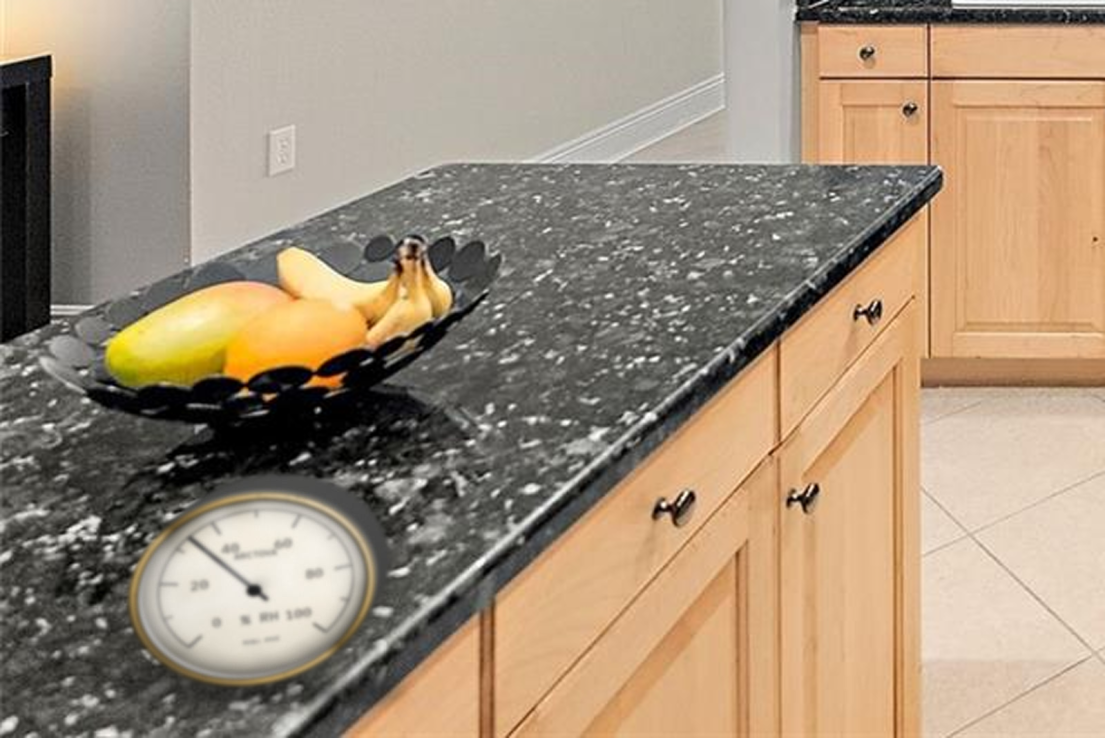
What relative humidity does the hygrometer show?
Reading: 35 %
